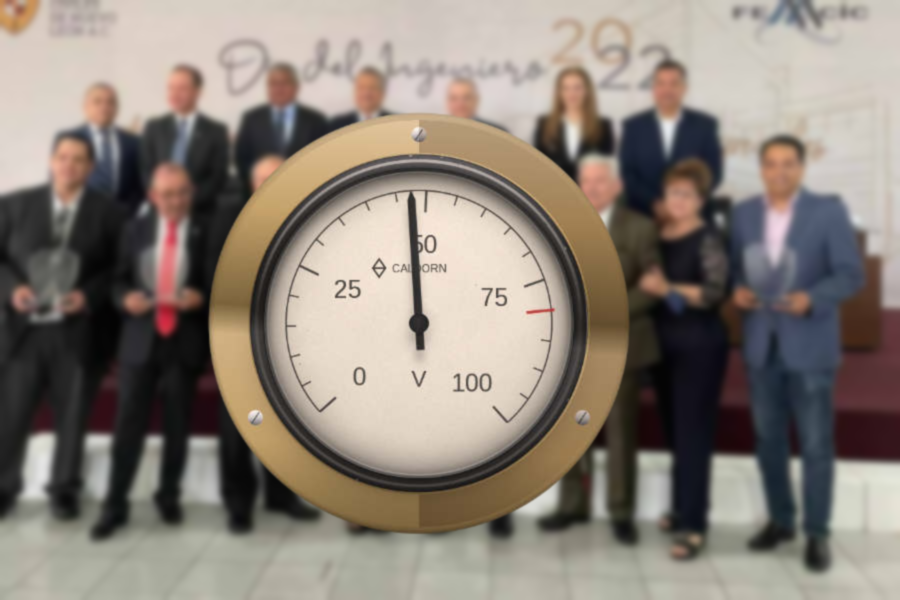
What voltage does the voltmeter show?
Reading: 47.5 V
